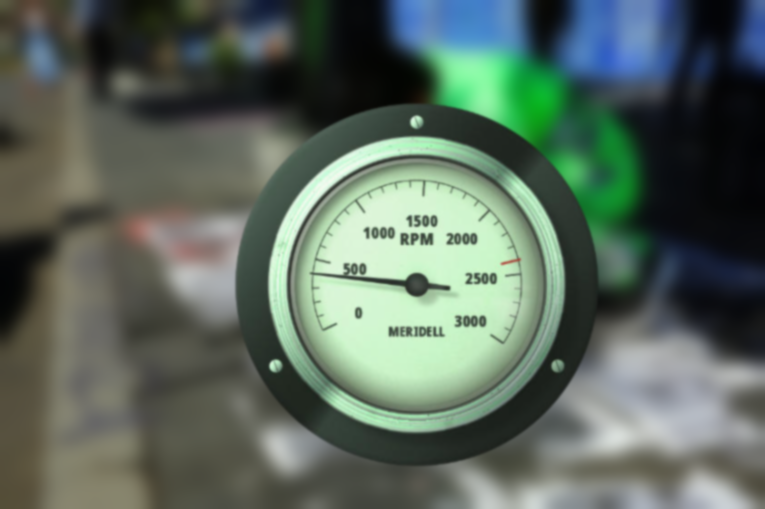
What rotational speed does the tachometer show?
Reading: 400 rpm
